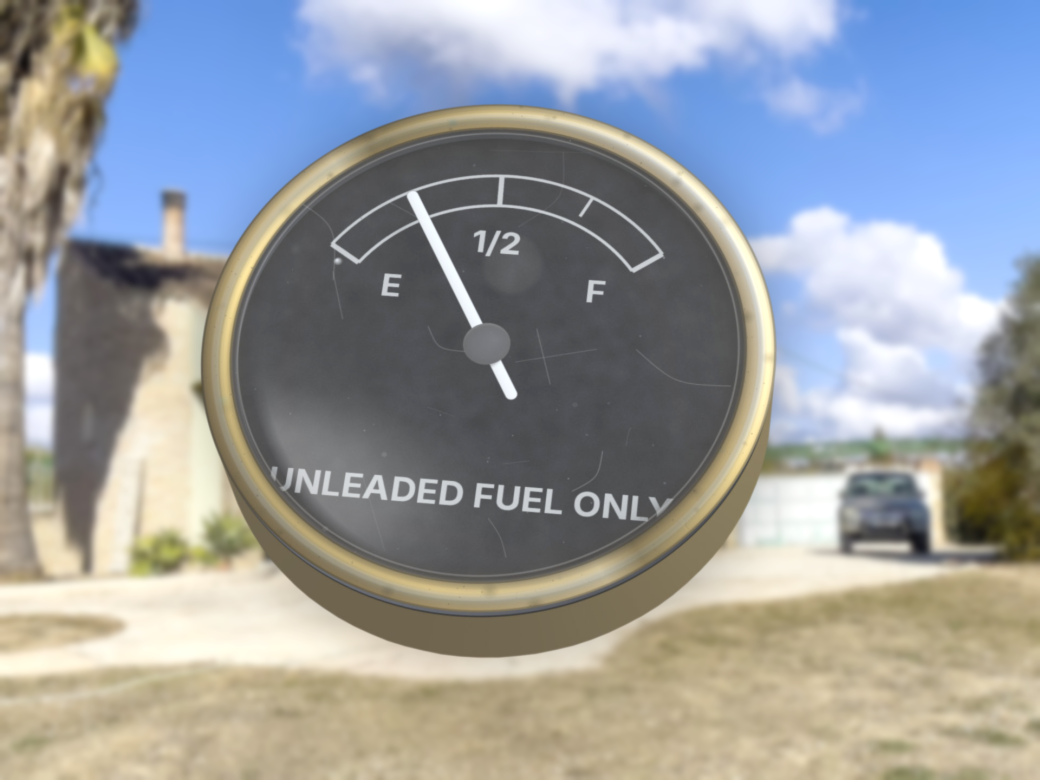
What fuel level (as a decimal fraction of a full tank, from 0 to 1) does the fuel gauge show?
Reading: 0.25
